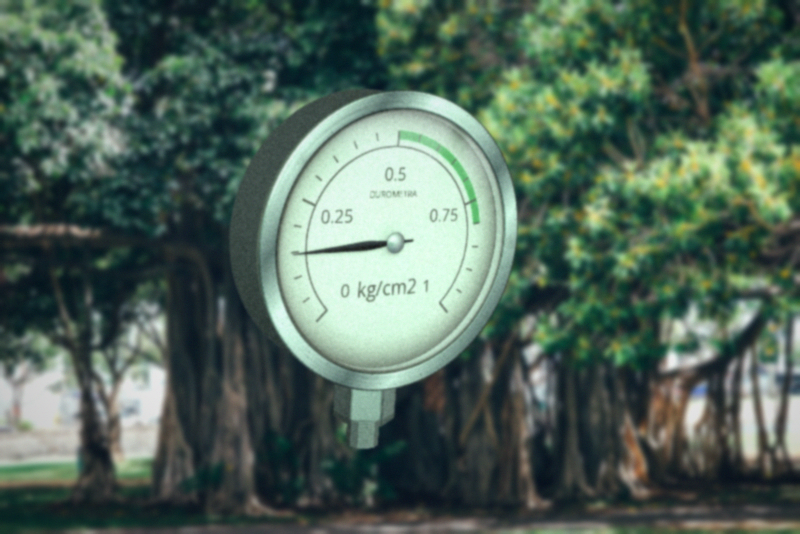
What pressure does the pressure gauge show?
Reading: 0.15 kg/cm²
